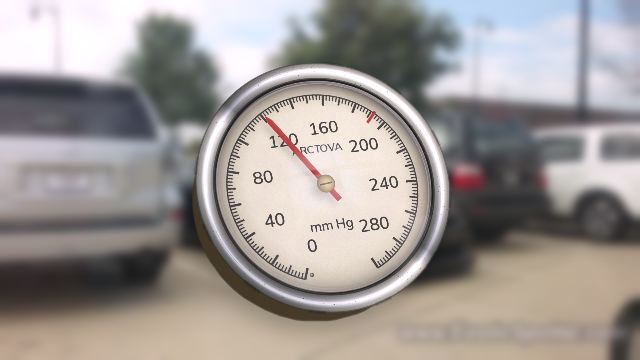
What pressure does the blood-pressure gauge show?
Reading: 120 mmHg
